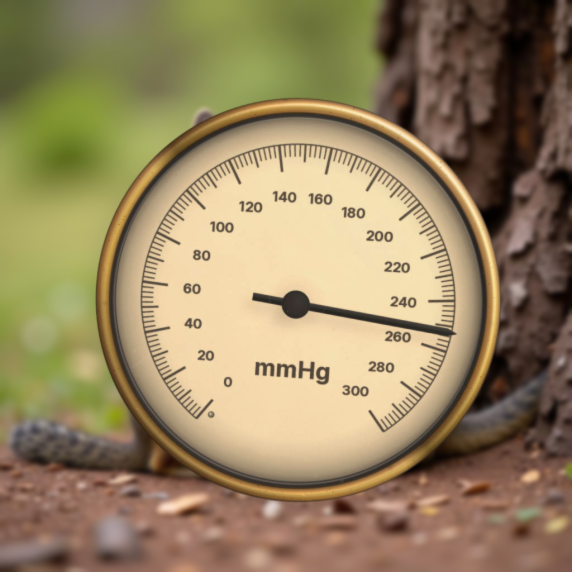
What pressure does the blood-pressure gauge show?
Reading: 252 mmHg
